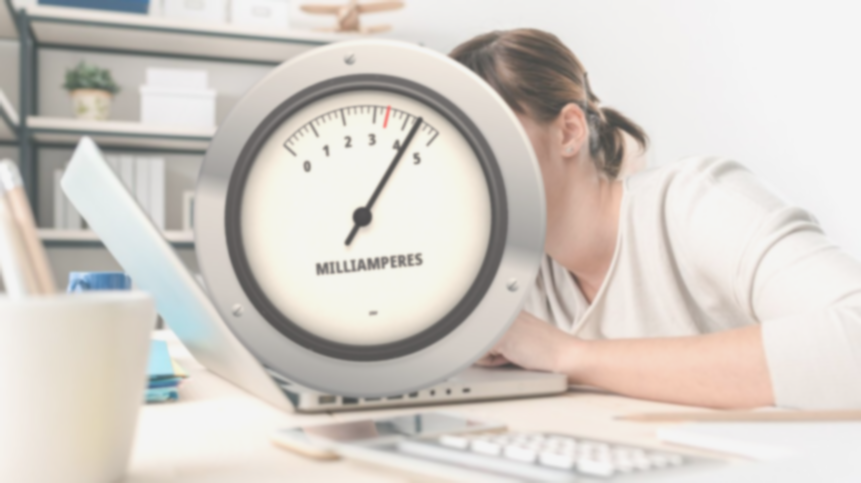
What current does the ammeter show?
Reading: 4.4 mA
